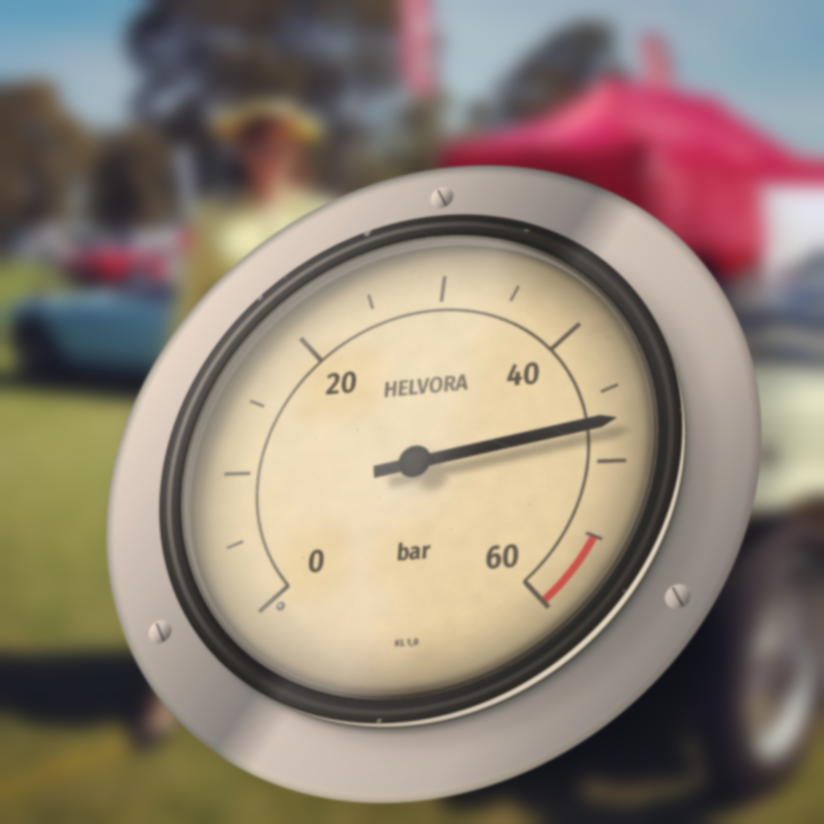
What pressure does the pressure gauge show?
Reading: 47.5 bar
